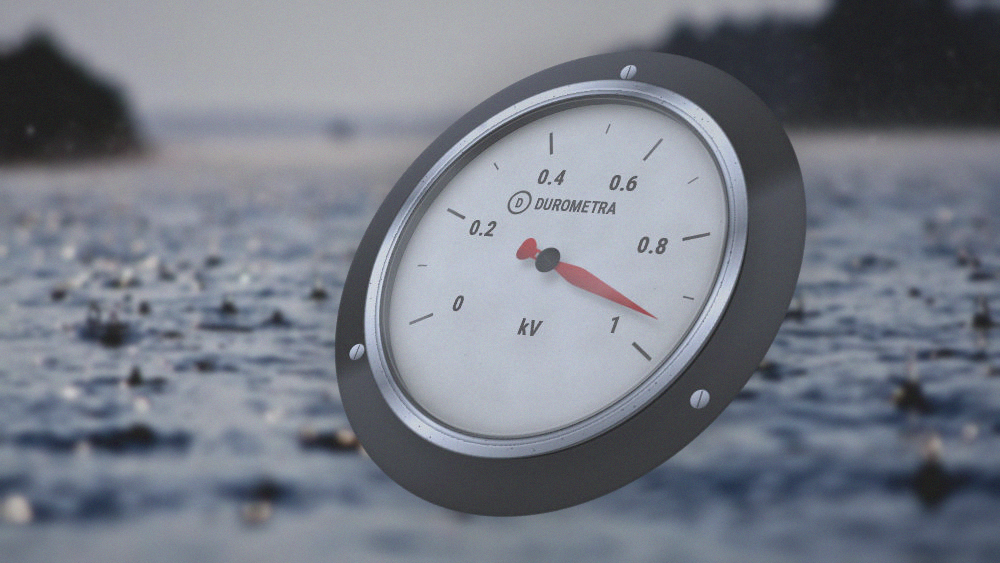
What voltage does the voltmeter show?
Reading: 0.95 kV
